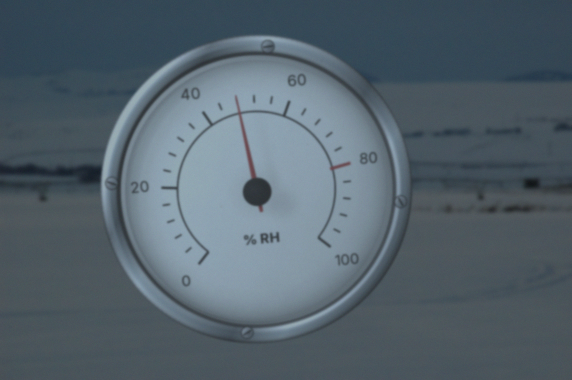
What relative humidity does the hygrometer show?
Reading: 48 %
